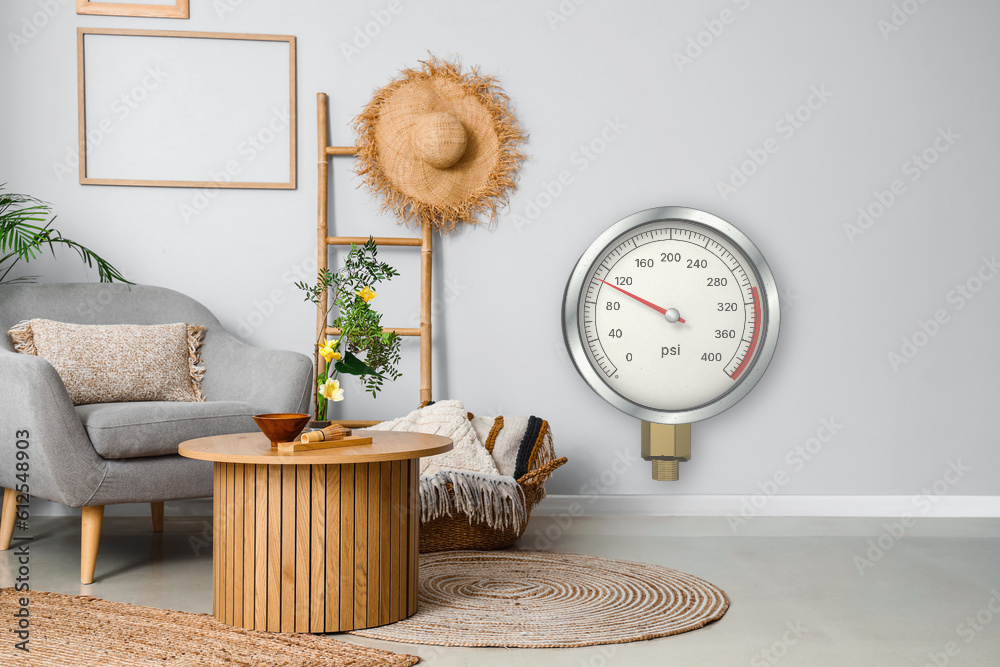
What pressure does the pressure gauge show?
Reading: 105 psi
